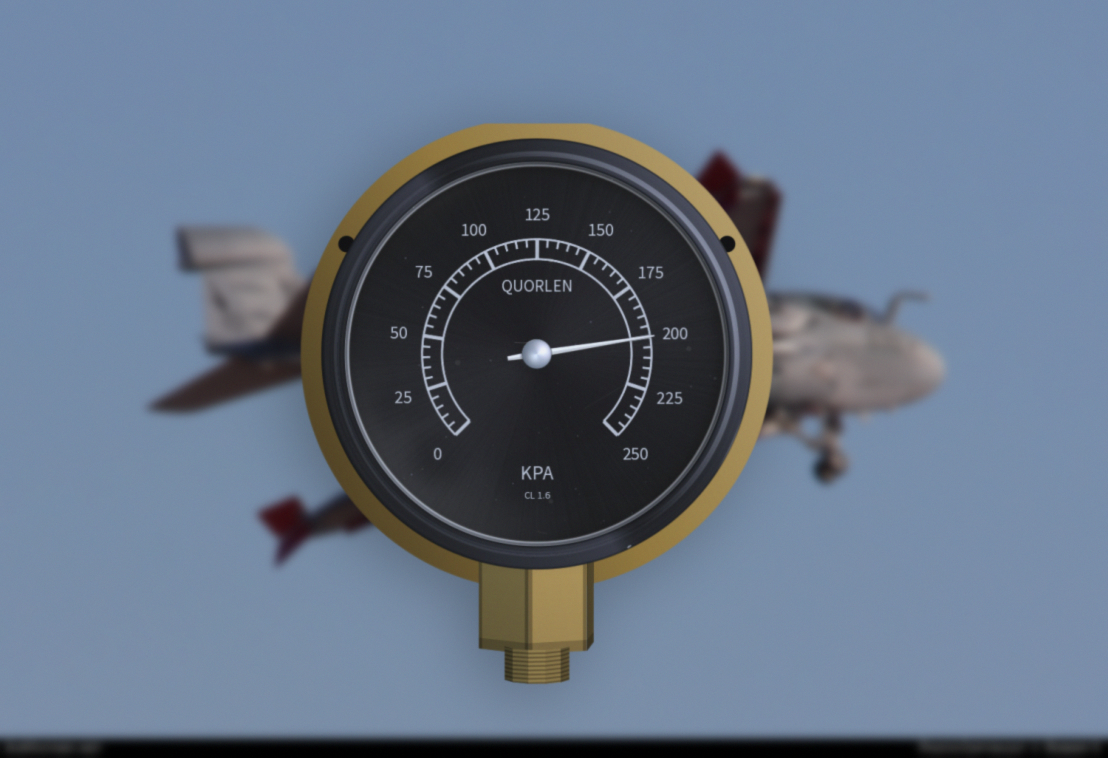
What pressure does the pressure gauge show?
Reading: 200 kPa
